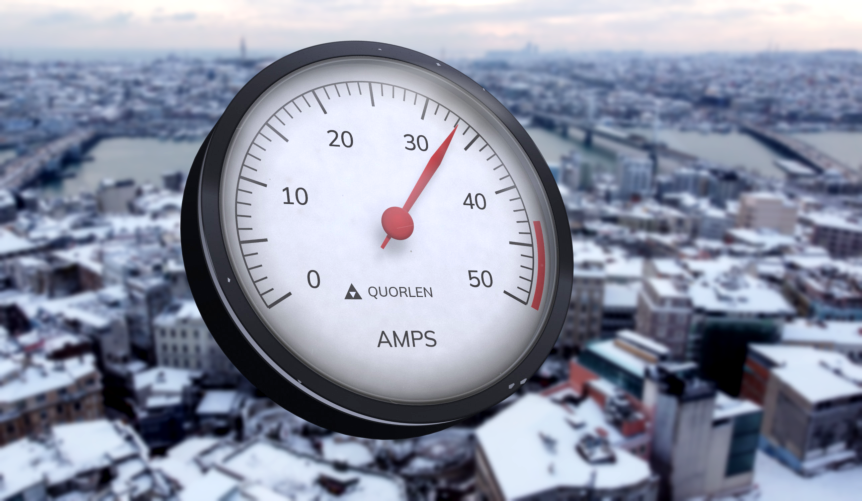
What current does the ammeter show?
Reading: 33 A
